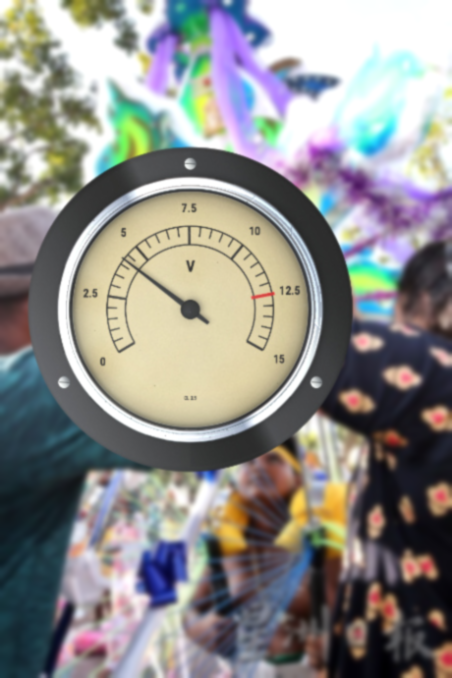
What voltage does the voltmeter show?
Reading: 4.25 V
